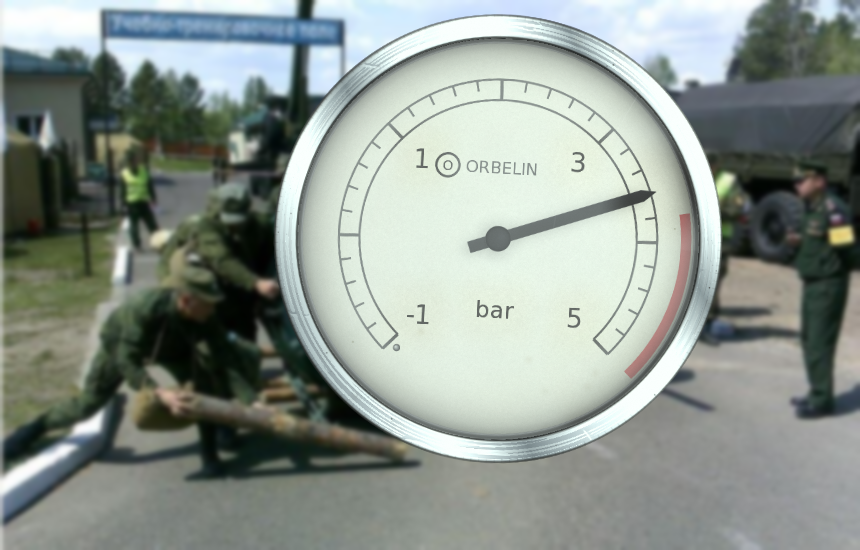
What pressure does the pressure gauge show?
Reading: 3.6 bar
